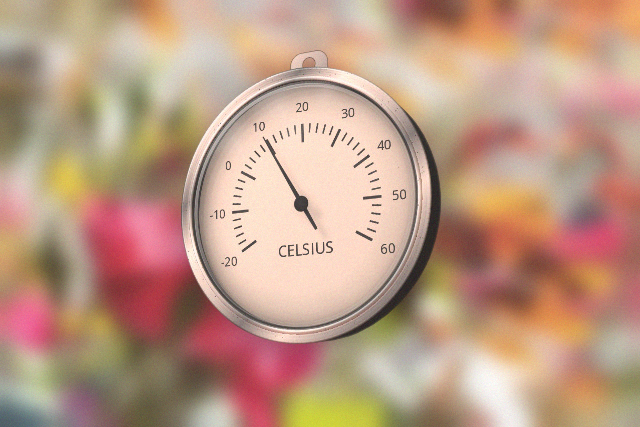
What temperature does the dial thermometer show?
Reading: 10 °C
